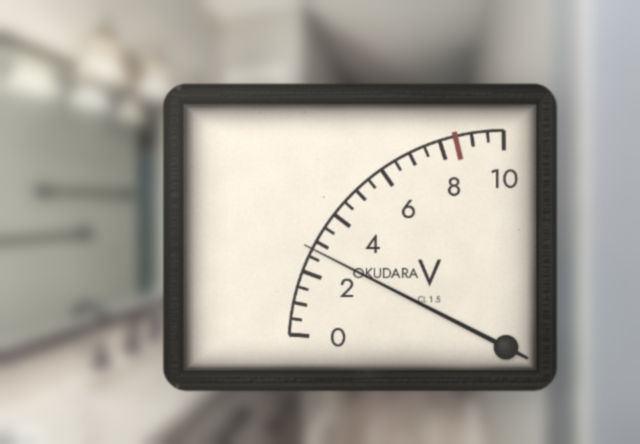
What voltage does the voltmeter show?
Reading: 2.75 V
